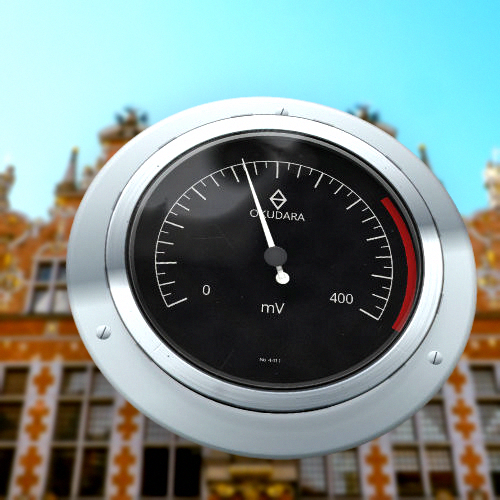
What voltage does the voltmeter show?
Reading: 170 mV
